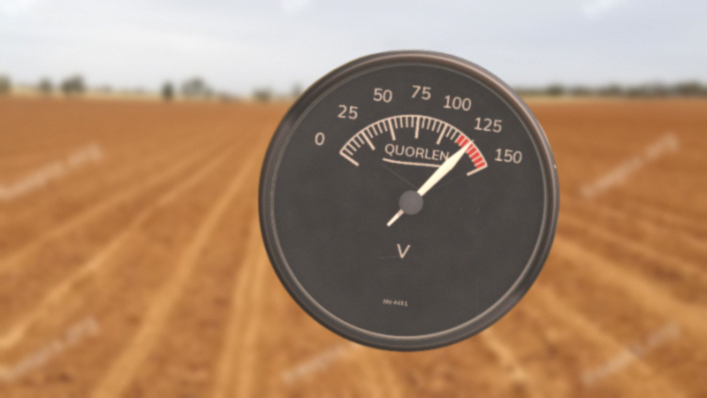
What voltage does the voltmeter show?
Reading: 125 V
